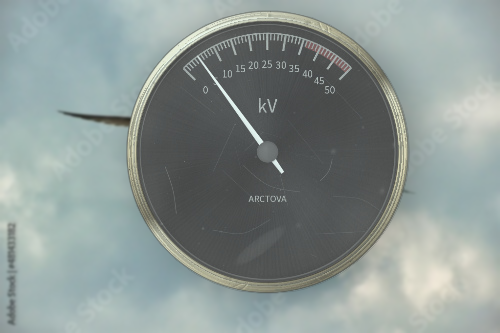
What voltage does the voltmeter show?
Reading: 5 kV
